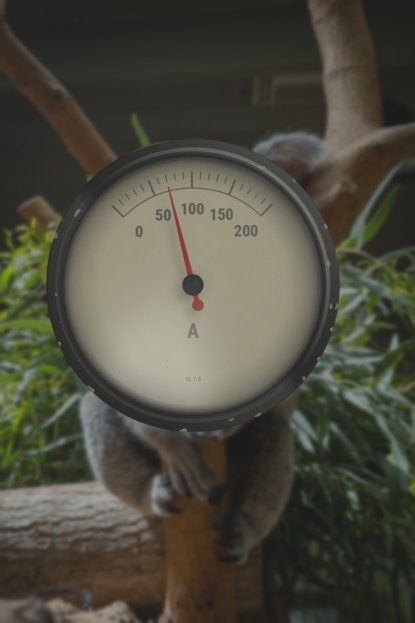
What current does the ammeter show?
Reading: 70 A
